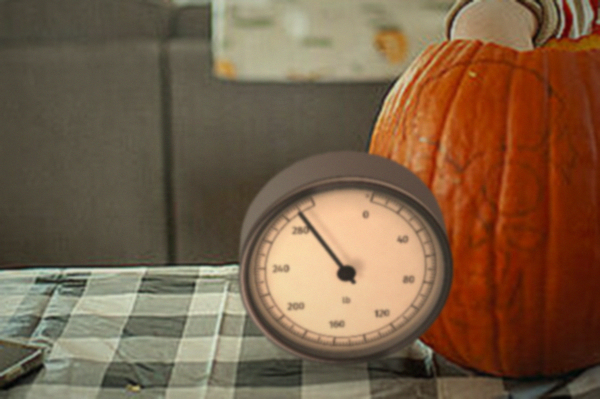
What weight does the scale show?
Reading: 290 lb
